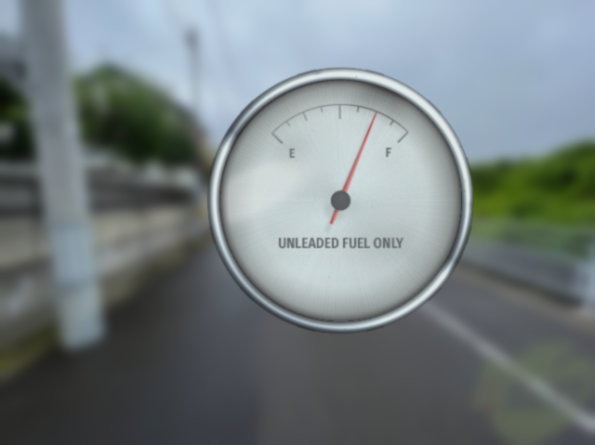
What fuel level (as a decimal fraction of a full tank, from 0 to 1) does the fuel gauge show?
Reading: 0.75
